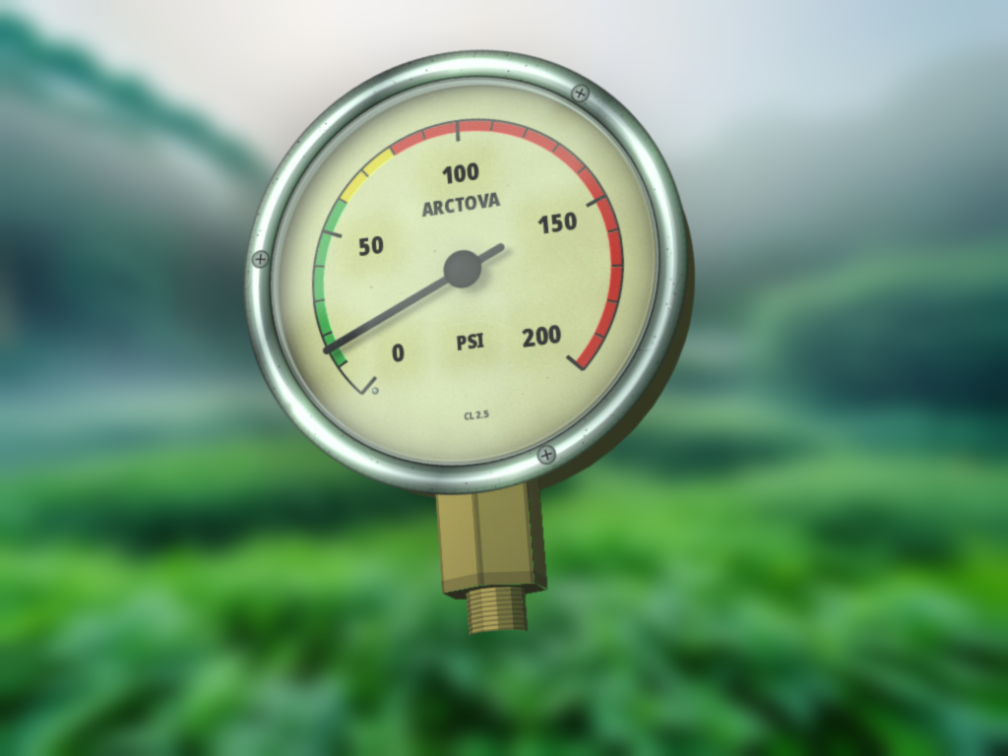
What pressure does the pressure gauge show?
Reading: 15 psi
